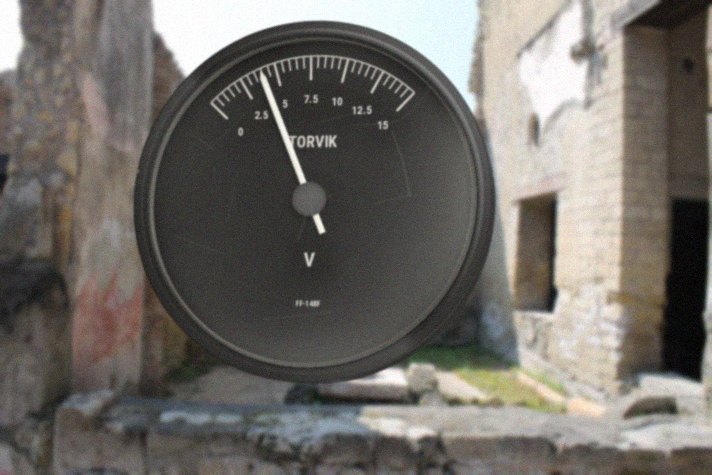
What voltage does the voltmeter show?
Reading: 4 V
